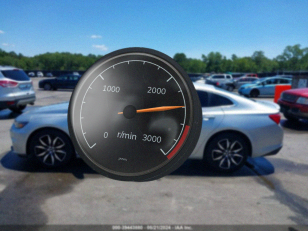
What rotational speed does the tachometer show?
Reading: 2400 rpm
